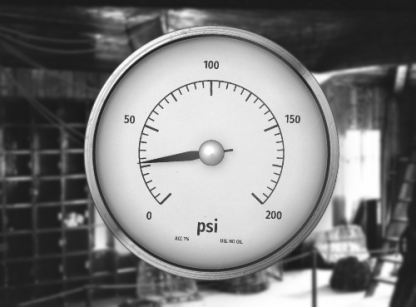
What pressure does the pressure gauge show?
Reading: 27.5 psi
